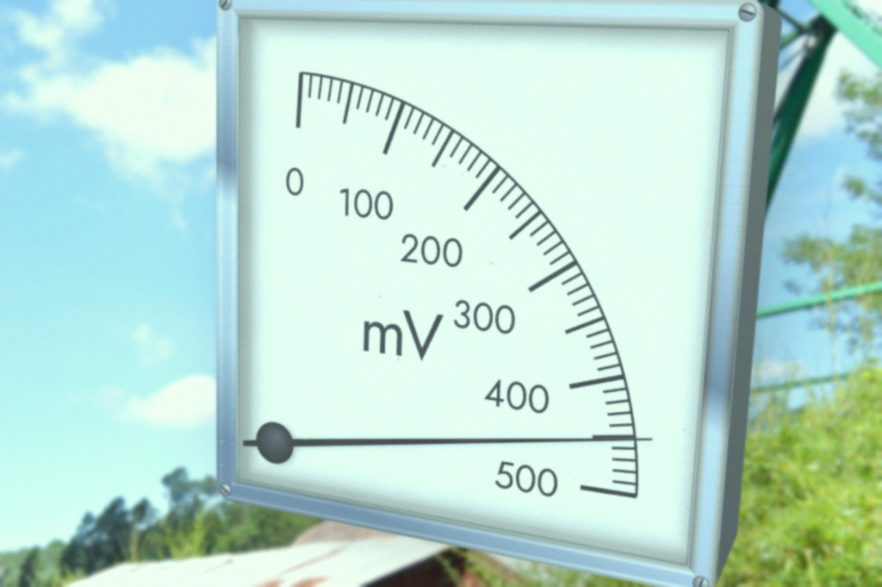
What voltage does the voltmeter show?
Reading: 450 mV
